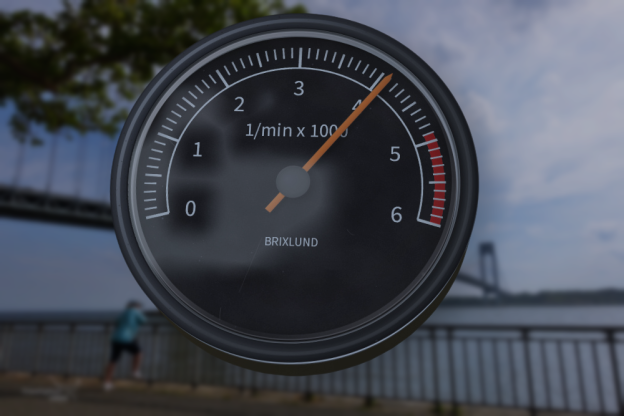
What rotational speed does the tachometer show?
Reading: 4100 rpm
